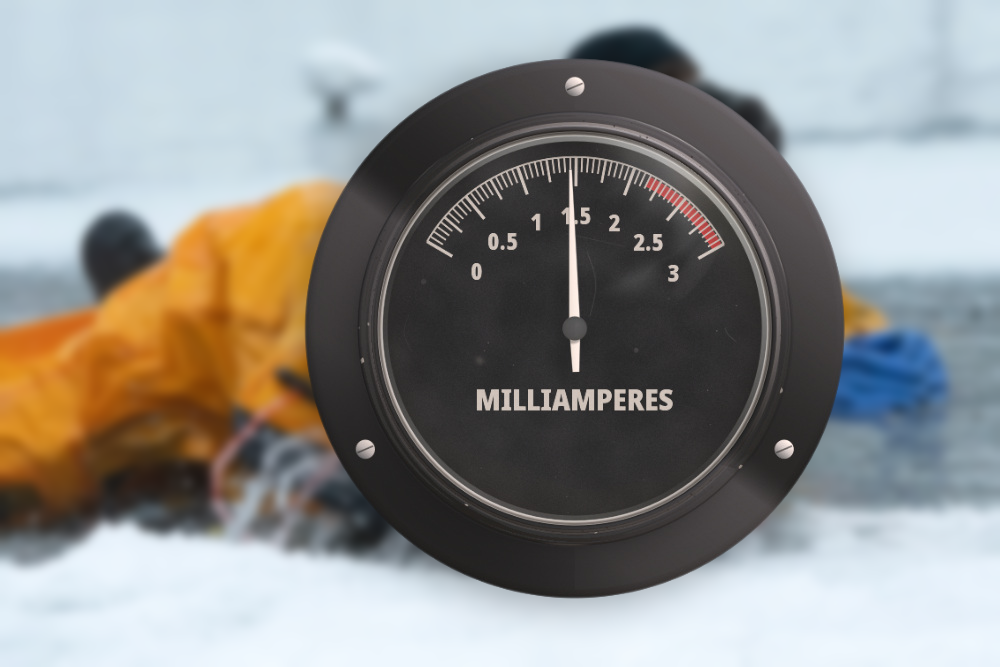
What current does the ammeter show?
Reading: 1.45 mA
